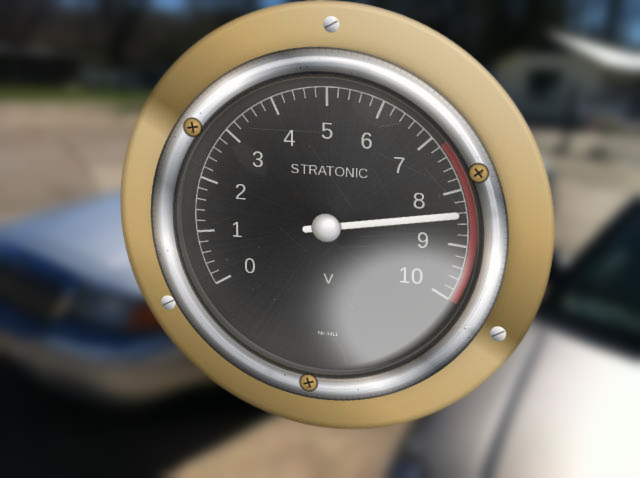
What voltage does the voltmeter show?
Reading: 8.4 V
